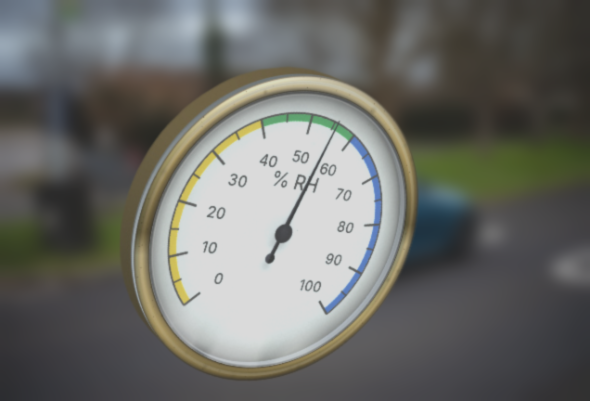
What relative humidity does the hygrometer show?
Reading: 55 %
